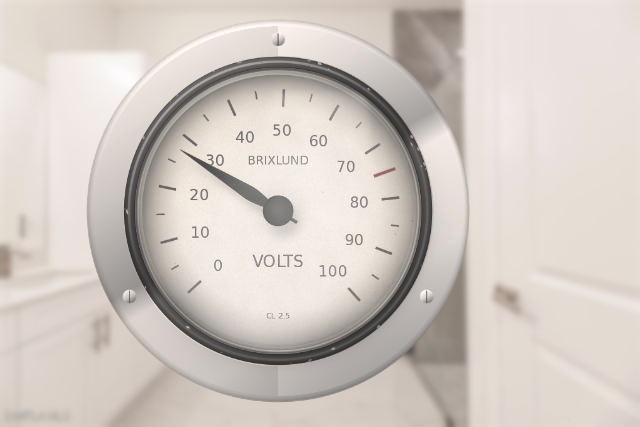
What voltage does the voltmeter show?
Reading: 27.5 V
